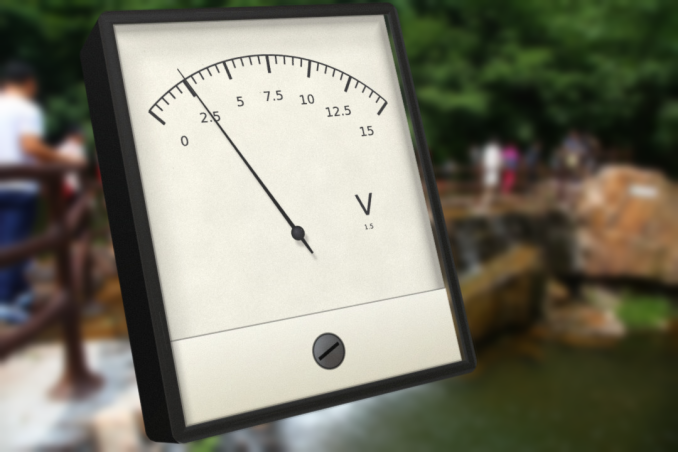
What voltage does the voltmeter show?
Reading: 2.5 V
